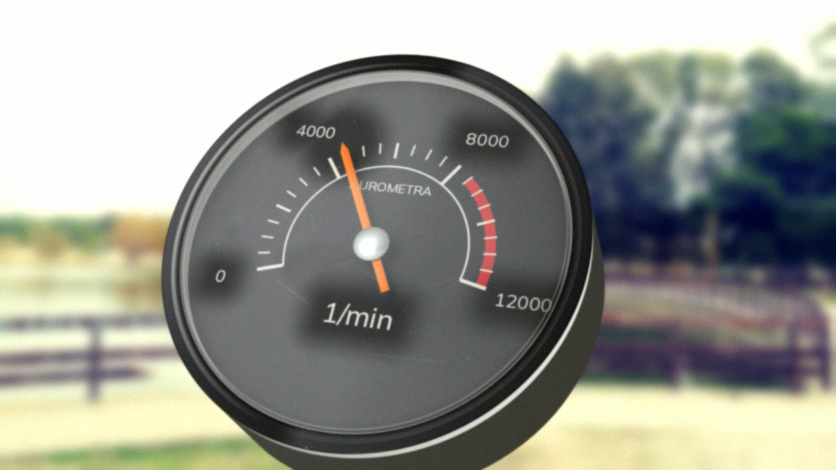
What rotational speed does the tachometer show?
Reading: 4500 rpm
